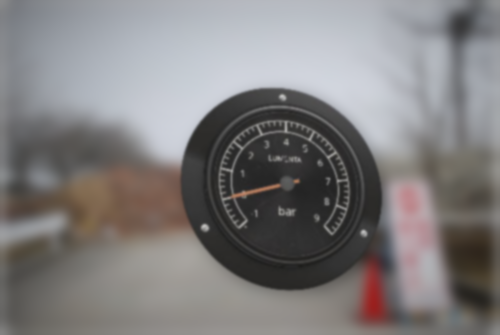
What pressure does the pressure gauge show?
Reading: 0 bar
